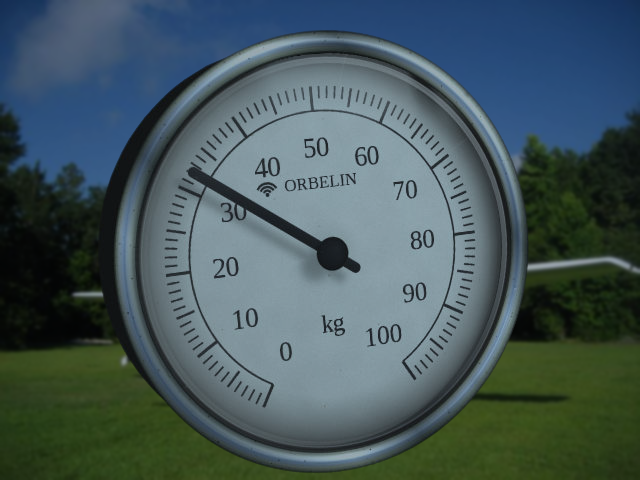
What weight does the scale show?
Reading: 32 kg
